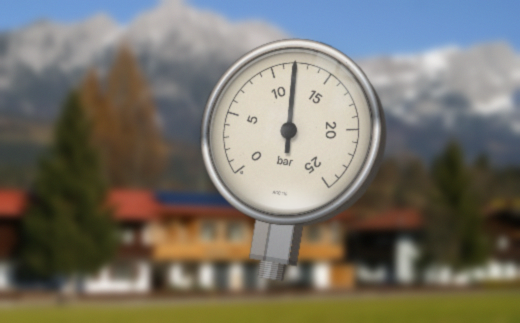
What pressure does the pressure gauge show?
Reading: 12 bar
